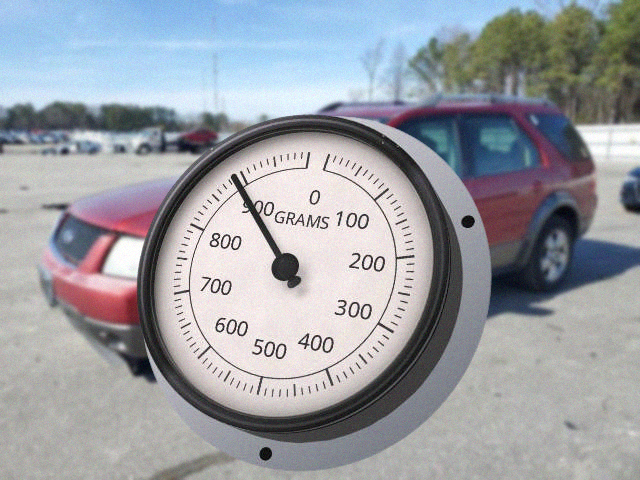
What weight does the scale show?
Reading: 890 g
